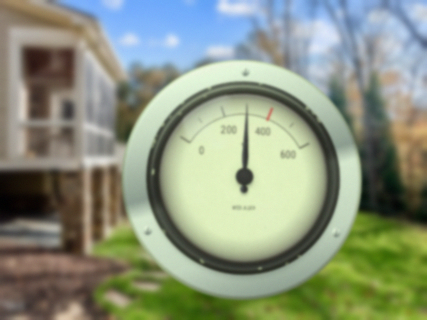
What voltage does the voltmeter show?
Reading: 300 V
